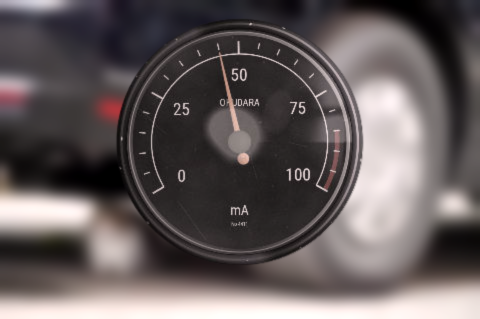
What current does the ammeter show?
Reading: 45 mA
